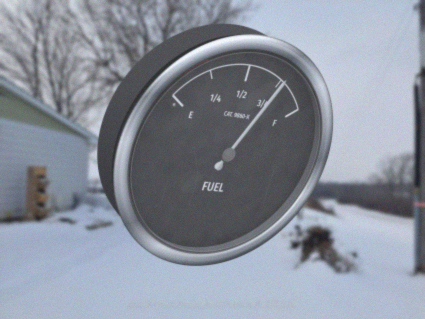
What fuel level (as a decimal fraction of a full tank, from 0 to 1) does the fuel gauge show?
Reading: 0.75
